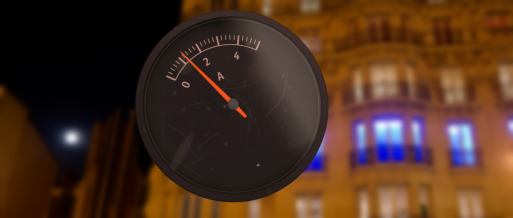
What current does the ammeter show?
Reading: 1.2 A
